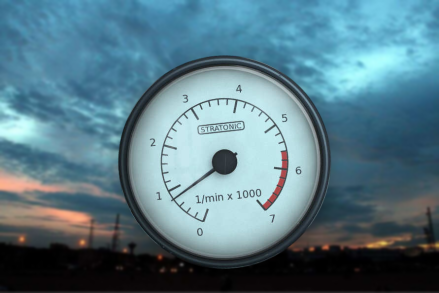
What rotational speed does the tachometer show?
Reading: 800 rpm
